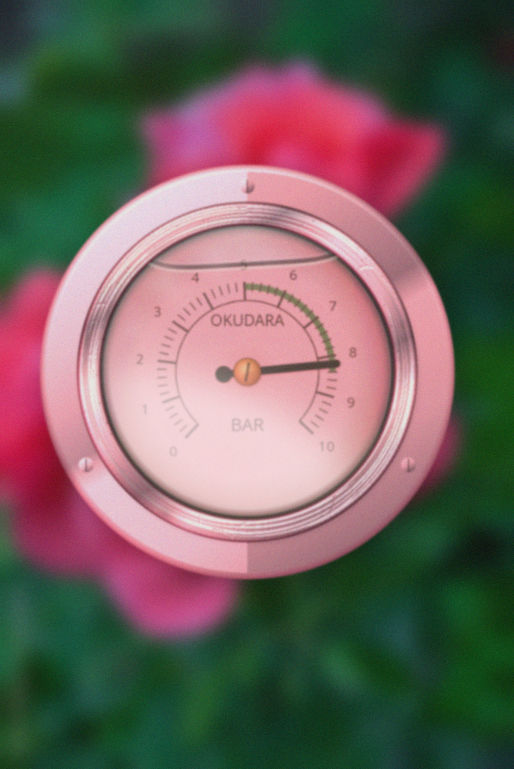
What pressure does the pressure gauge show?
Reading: 8.2 bar
